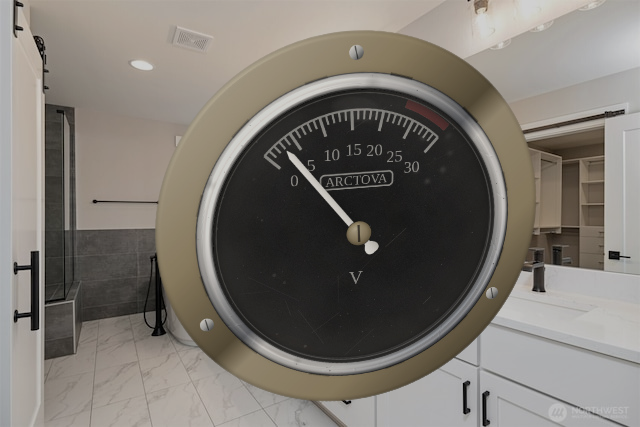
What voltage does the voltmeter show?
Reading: 3 V
